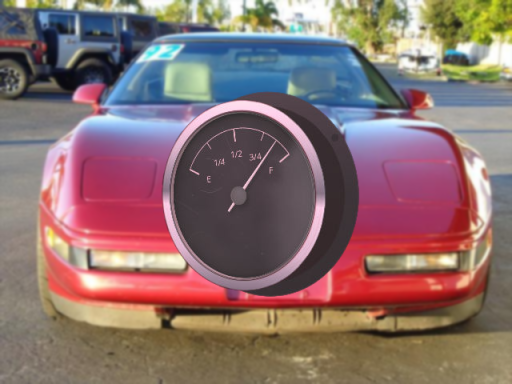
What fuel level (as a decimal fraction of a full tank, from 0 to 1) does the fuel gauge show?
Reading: 0.875
